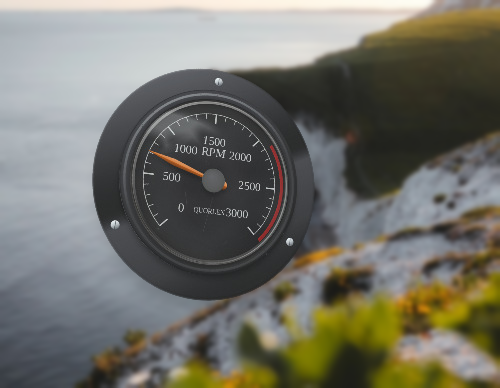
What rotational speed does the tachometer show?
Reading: 700 rpm
